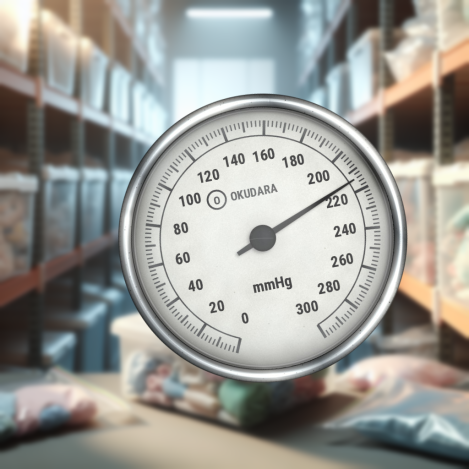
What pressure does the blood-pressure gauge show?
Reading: 214 mmHg
